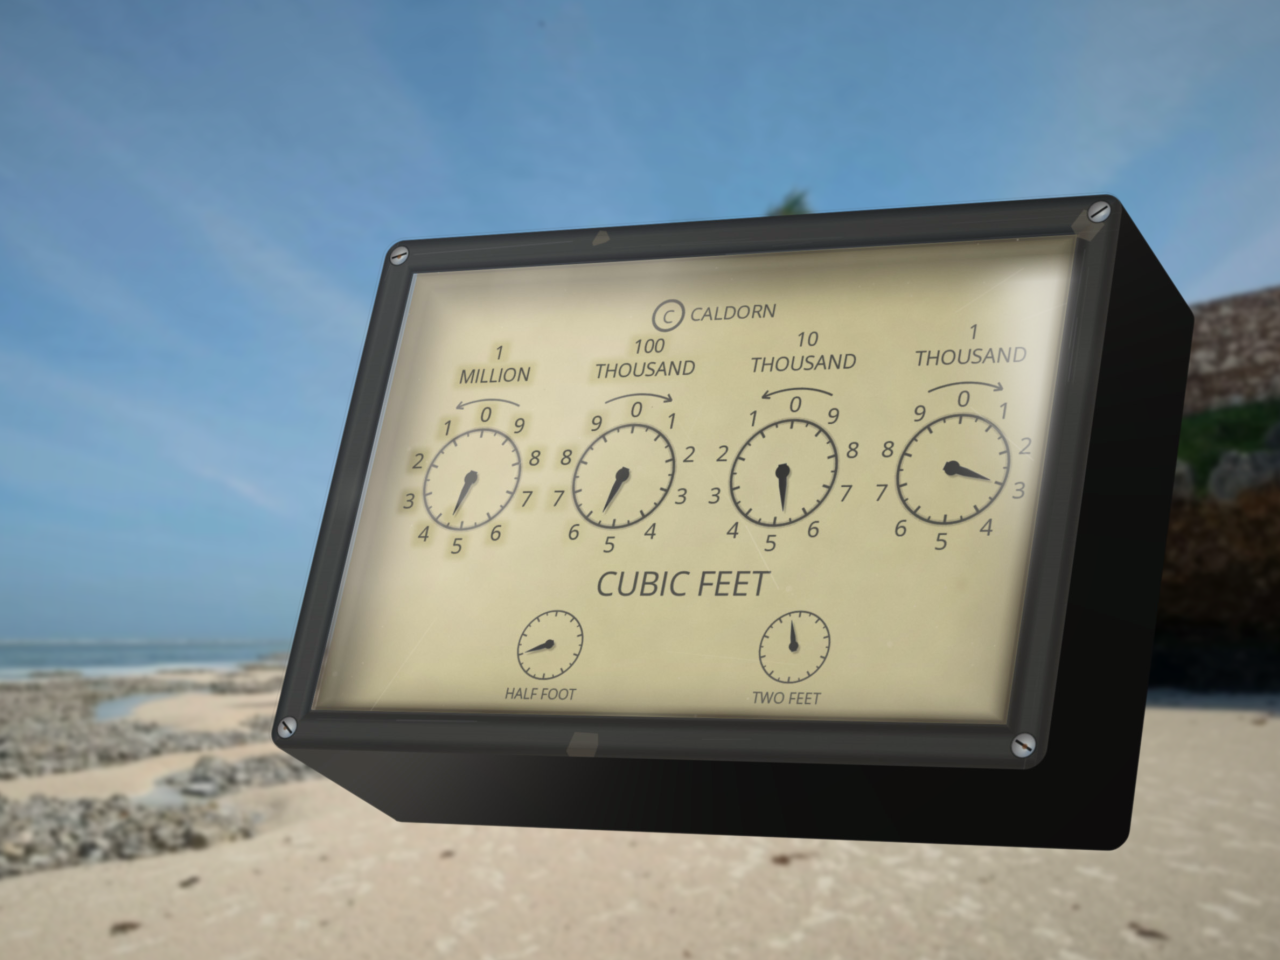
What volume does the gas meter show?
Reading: 455300 ft³
